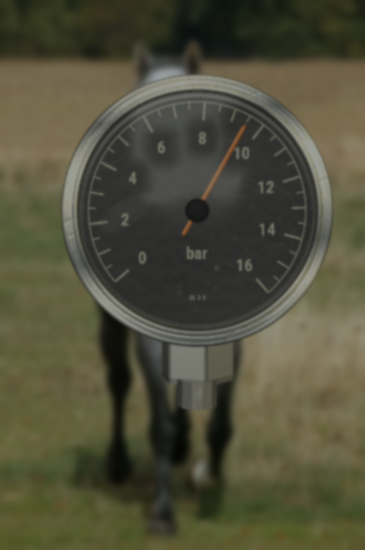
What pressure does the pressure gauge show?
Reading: 9.5 bar
